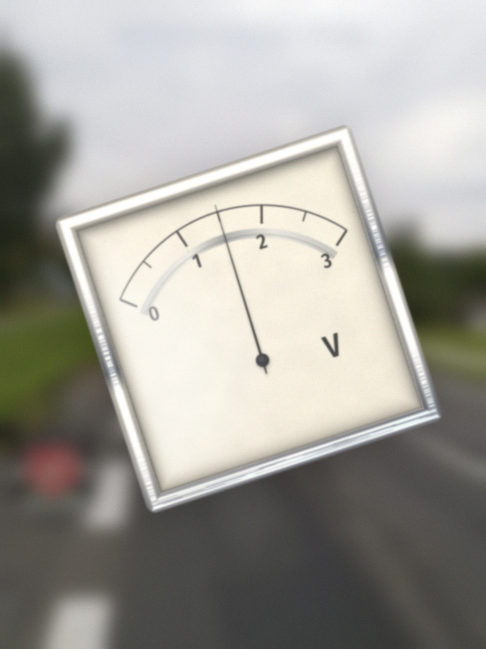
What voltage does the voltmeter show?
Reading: 1.5 V
